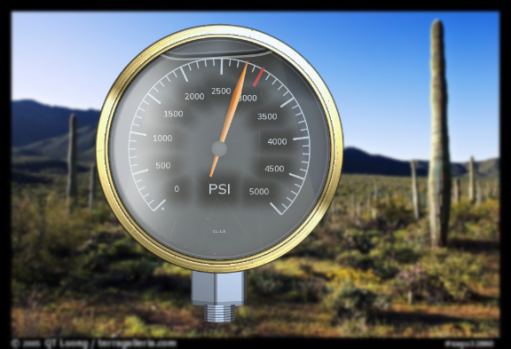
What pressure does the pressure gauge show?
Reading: 2800 psi
